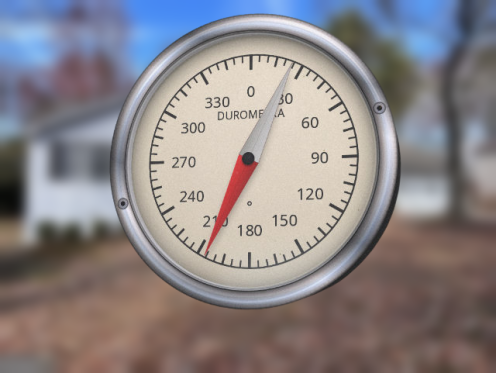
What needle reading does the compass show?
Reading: 205 °
